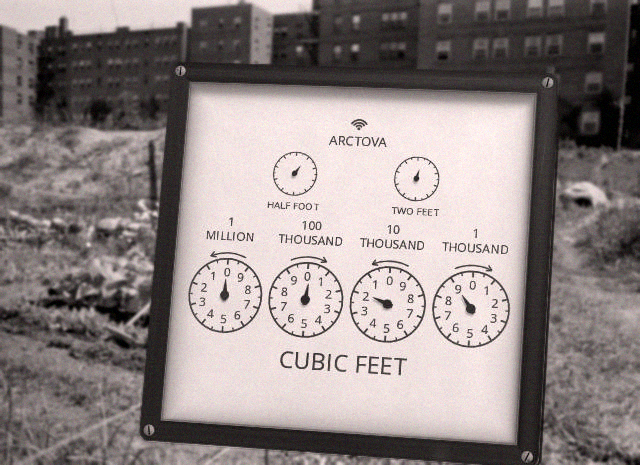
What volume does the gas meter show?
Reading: 1900 ft³
